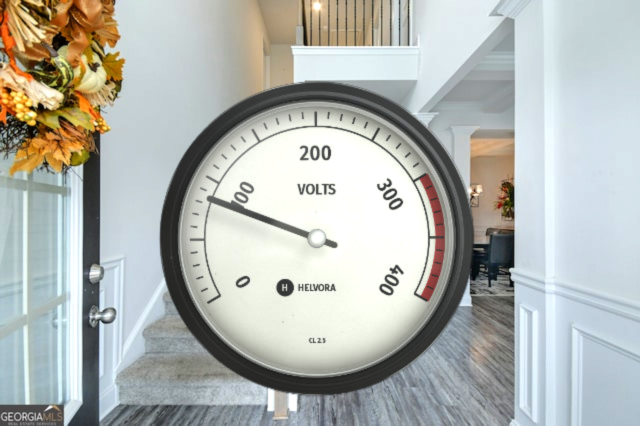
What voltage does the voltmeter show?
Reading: 85 V
